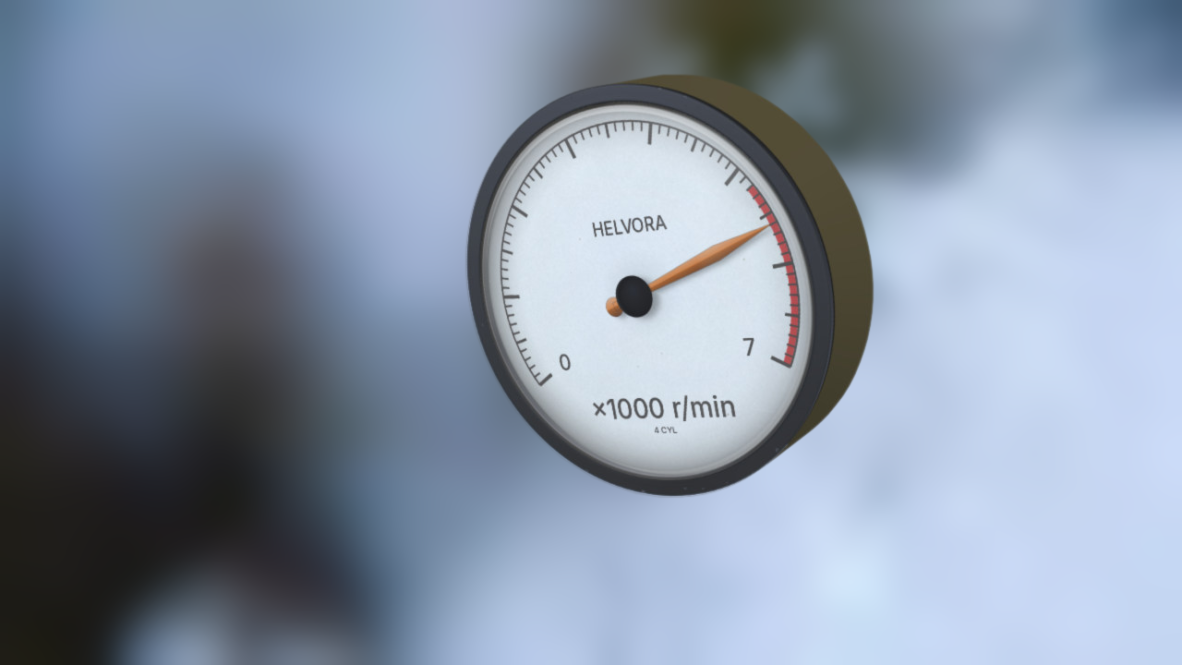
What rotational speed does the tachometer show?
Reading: 5600 rpm
